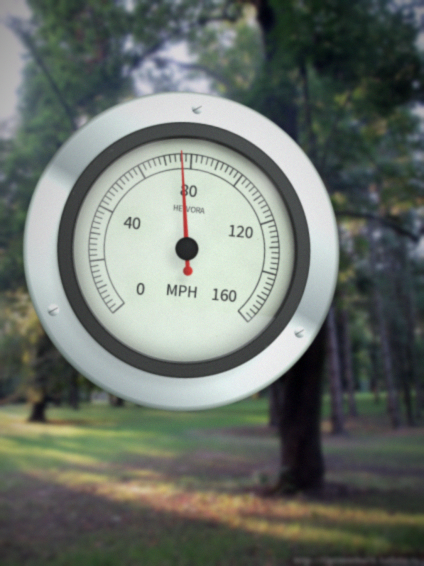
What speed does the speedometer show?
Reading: 76 mph
